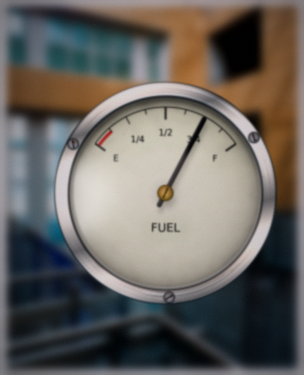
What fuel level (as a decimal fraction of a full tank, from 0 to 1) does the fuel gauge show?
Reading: 0.75
